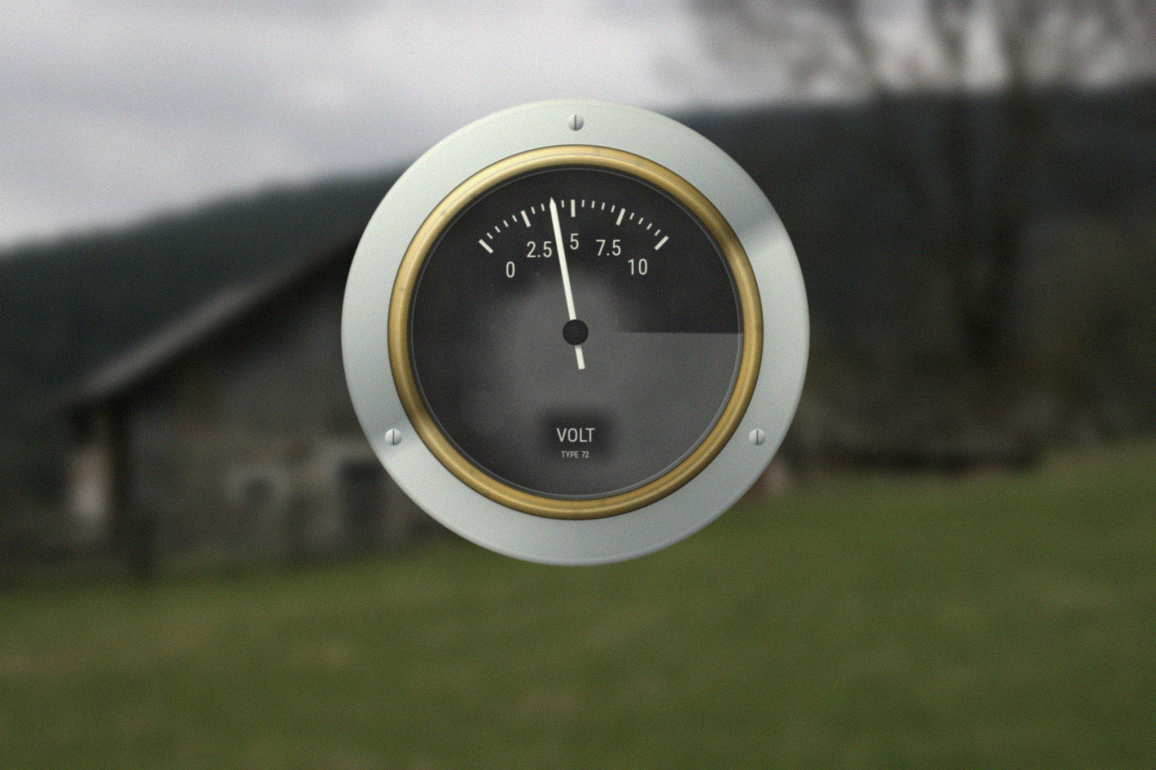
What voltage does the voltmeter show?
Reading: 4 V
